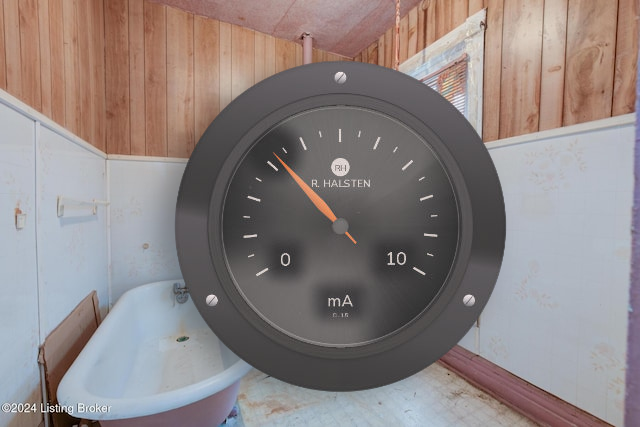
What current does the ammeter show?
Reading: 3.25 mA
